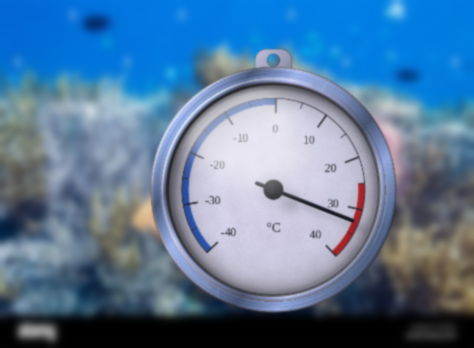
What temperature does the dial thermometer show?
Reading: 32.5 °C
